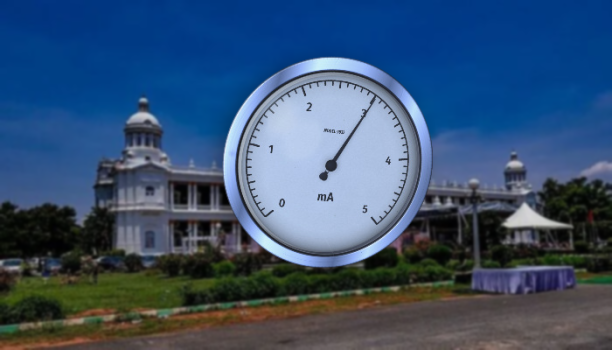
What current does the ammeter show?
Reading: 3 mA
